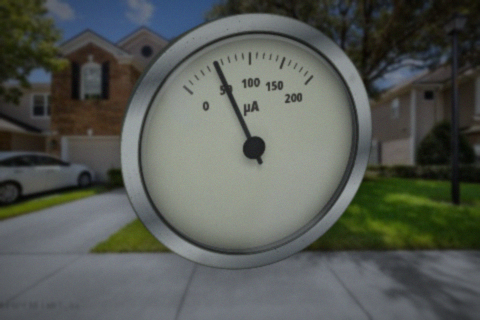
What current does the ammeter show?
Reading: 50 µA
